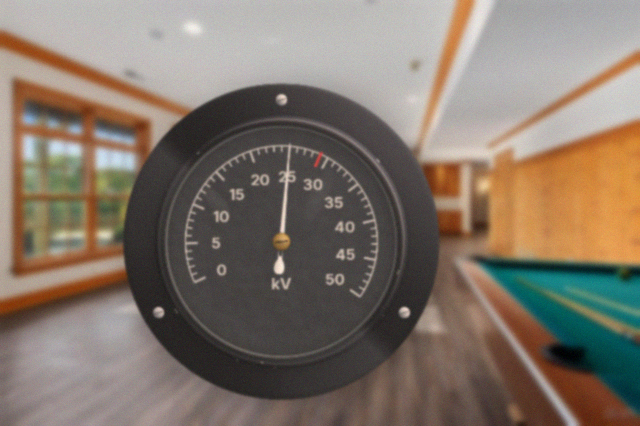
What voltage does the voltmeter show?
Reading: 25 kV
